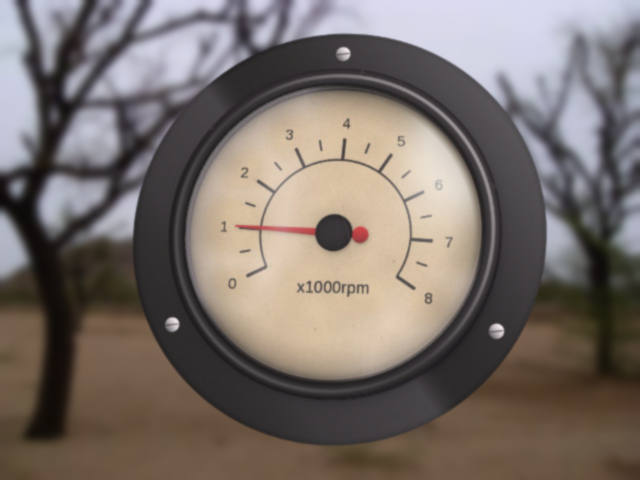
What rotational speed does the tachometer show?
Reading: 1000 rpm
